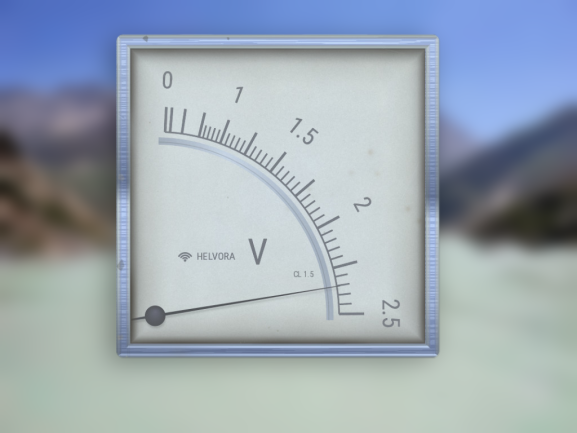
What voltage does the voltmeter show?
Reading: 2.35 V
